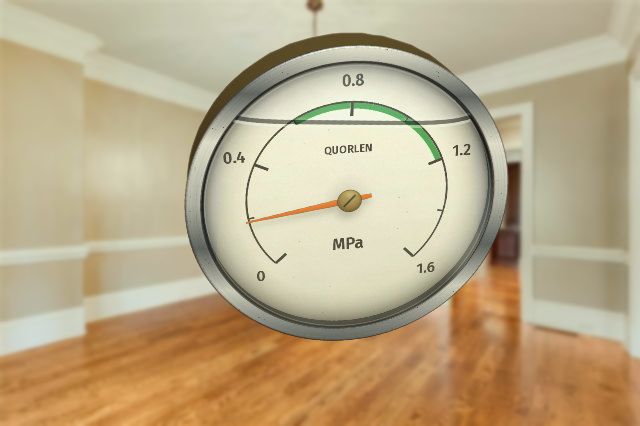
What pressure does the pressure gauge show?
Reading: 0.2 MPa
